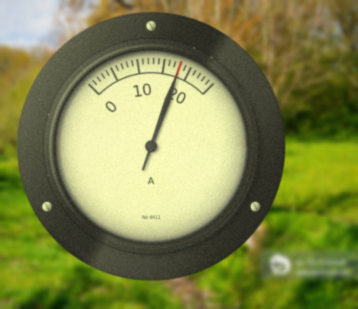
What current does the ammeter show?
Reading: 18 A
